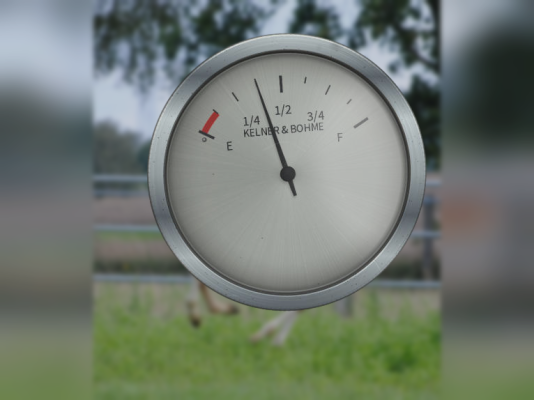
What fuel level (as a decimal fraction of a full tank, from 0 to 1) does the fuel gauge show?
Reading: 0.375
